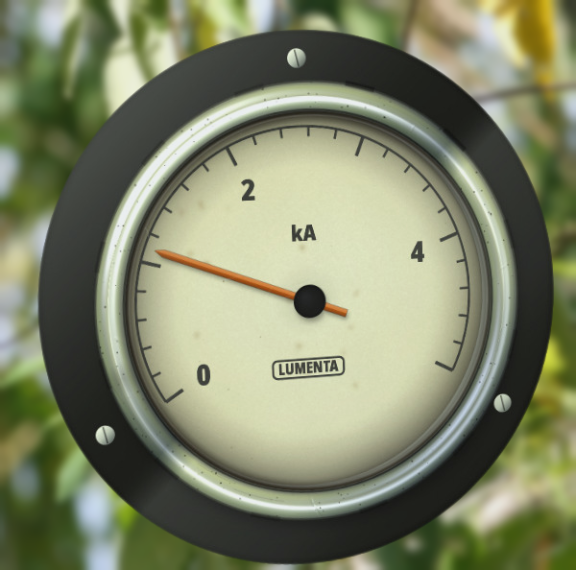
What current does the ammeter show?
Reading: 1.1 kA
